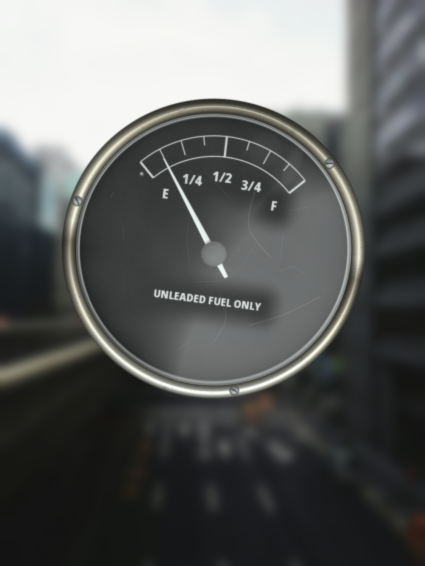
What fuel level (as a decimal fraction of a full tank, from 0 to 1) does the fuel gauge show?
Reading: 0.125
